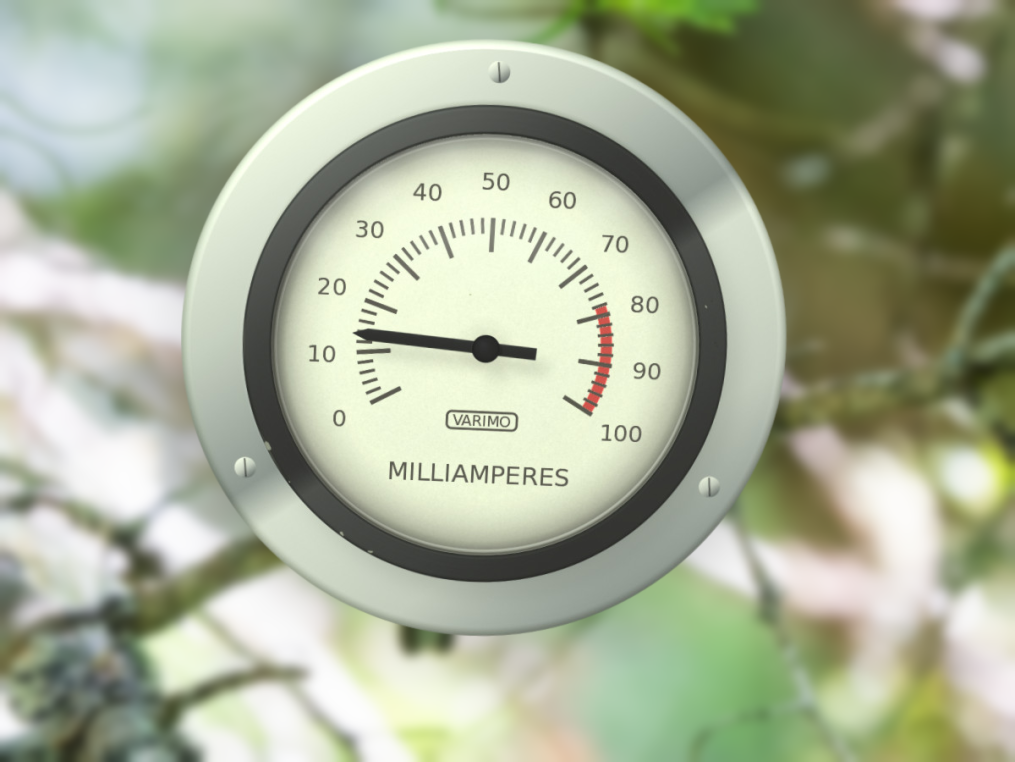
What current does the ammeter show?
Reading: 14 mA
